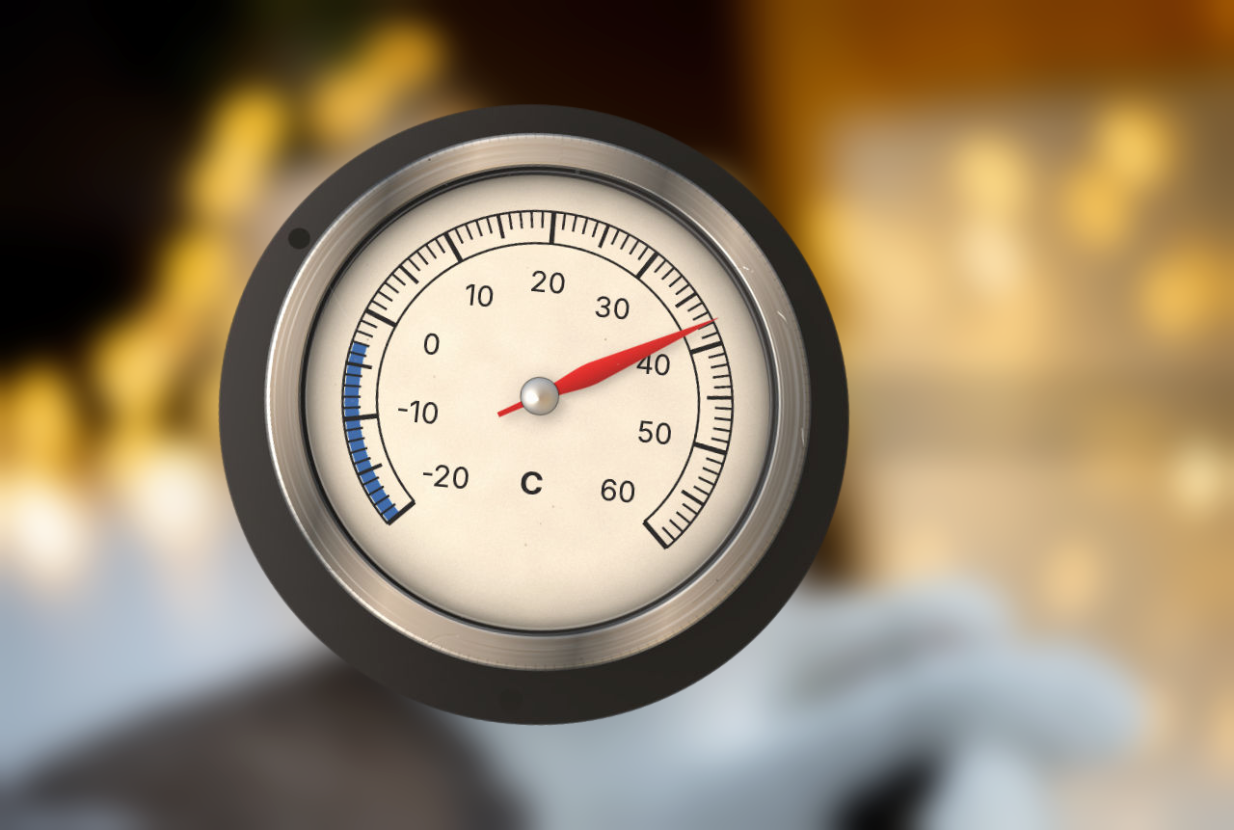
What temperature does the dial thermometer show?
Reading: 38 °C
